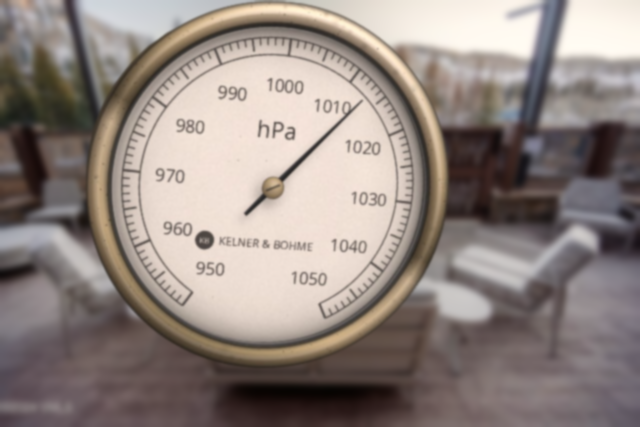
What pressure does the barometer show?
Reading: 1013 hPa
